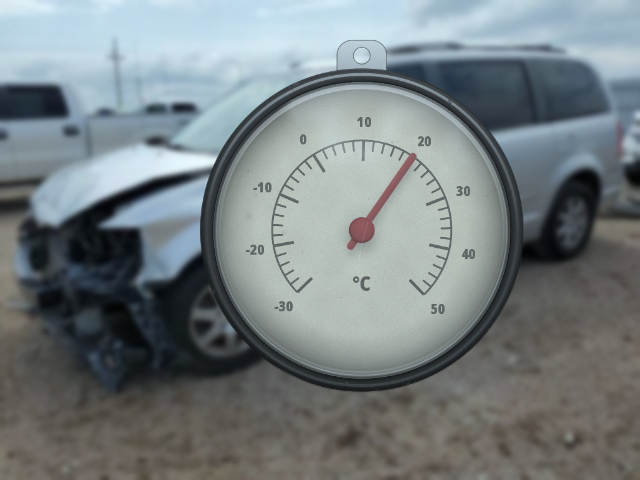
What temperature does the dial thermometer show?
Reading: 20 °C
